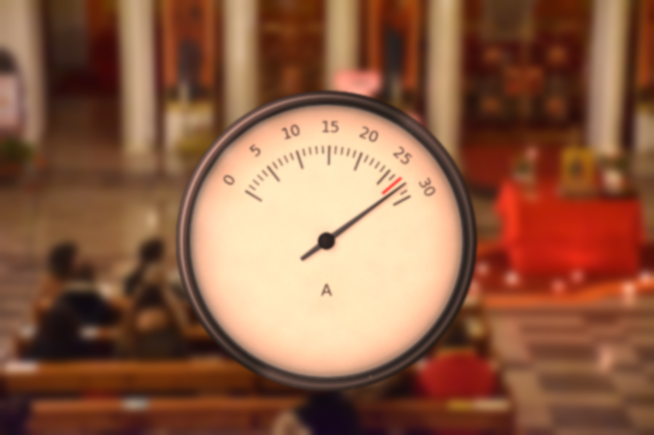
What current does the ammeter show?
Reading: 28 A
